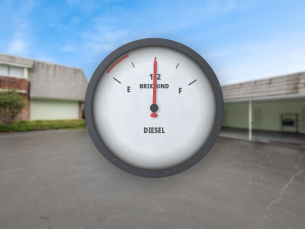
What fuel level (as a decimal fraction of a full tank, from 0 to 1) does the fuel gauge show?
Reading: 0.5
